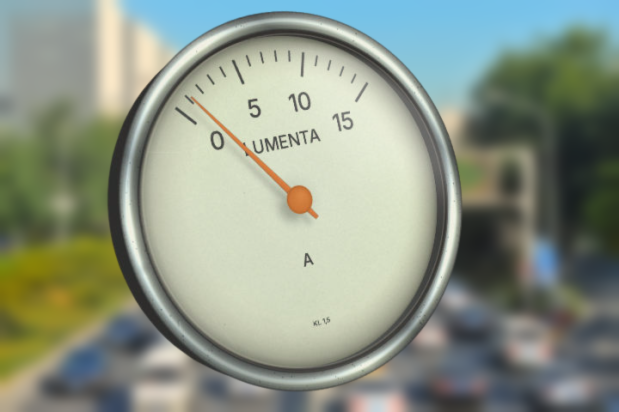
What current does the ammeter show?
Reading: 1 A
